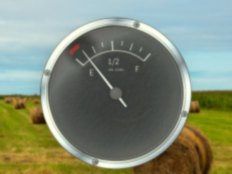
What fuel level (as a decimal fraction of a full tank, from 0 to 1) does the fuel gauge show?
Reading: 0.125
